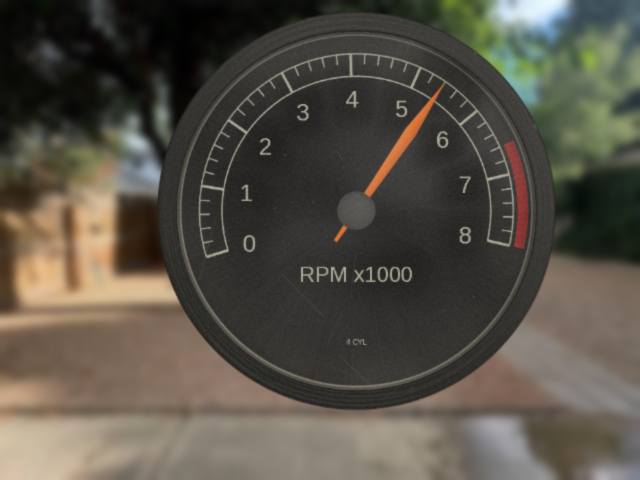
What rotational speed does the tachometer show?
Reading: 5400 rpm
